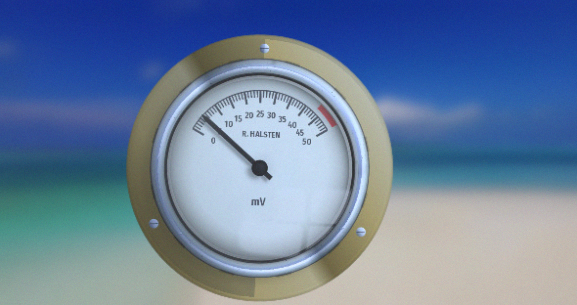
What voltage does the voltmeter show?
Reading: 5 mV
